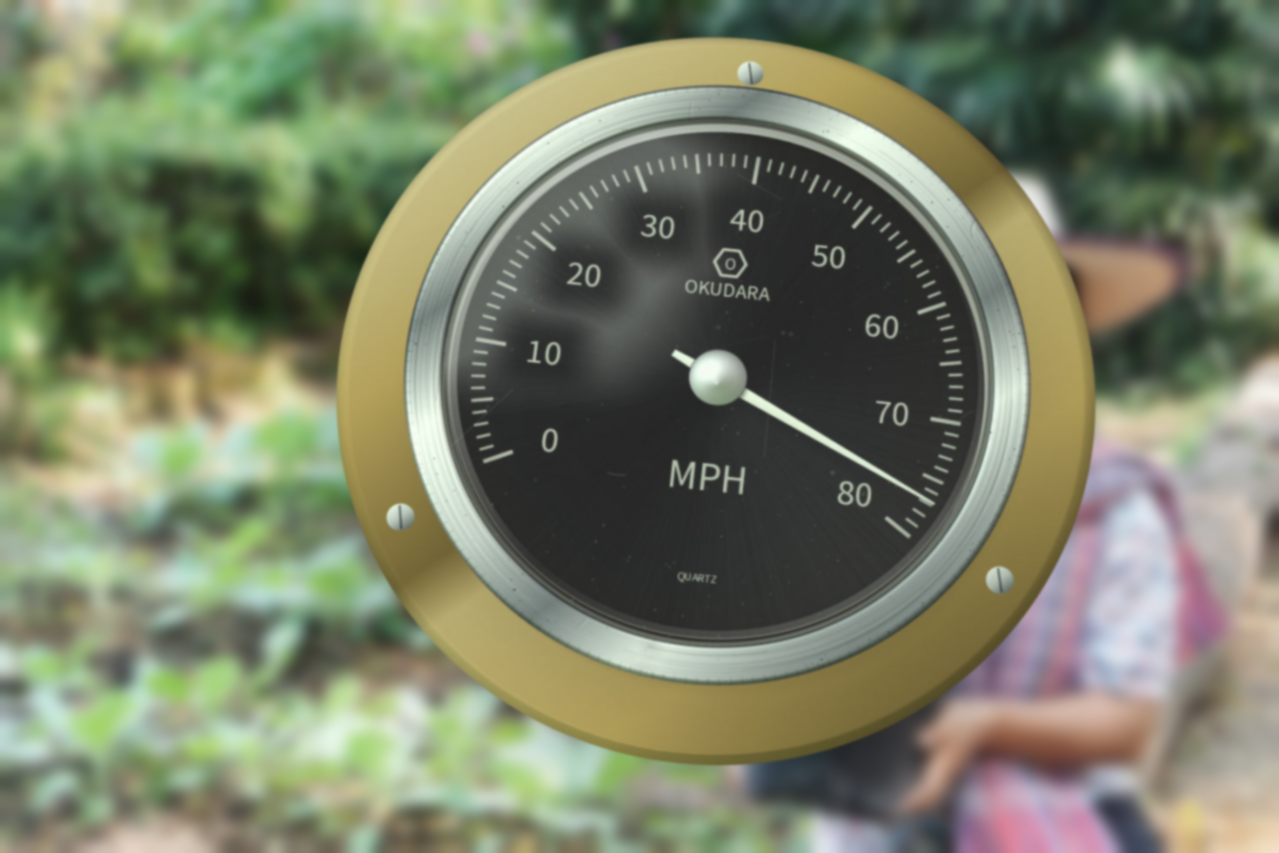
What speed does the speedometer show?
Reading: 77 mph
